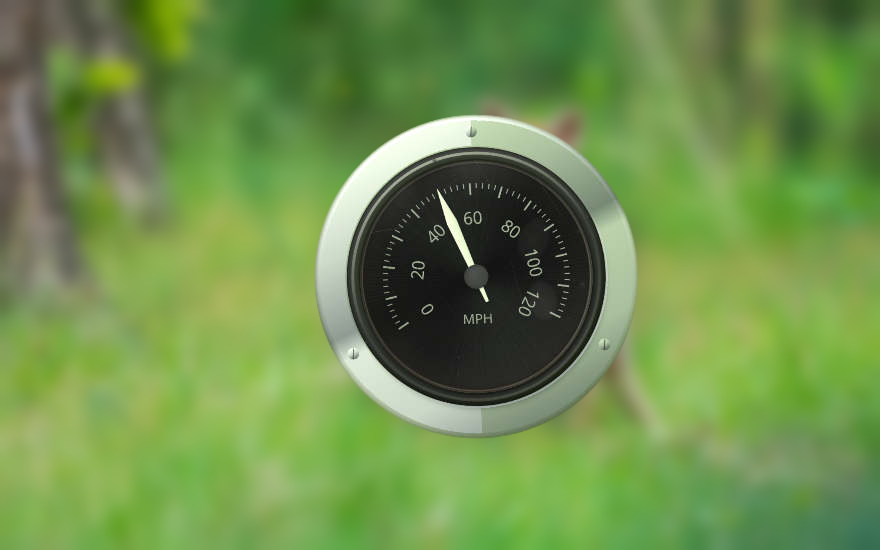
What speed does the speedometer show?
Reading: 50 mph
